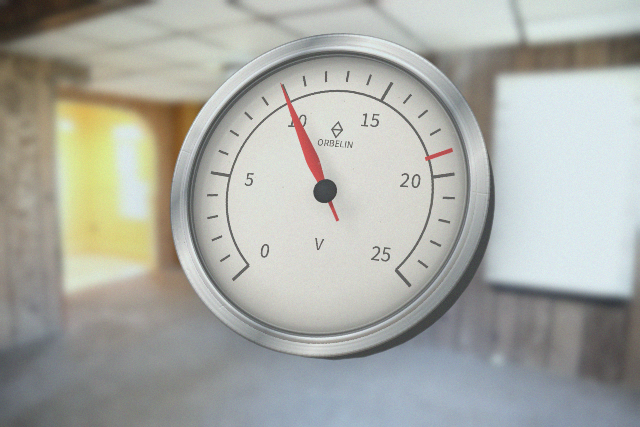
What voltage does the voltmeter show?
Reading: 10 V
